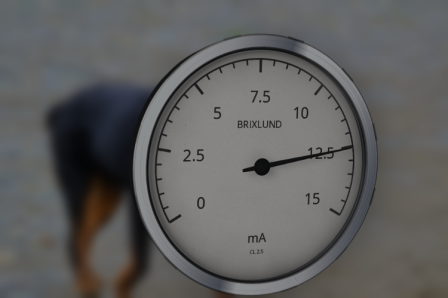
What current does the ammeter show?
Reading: 12.5 mA
